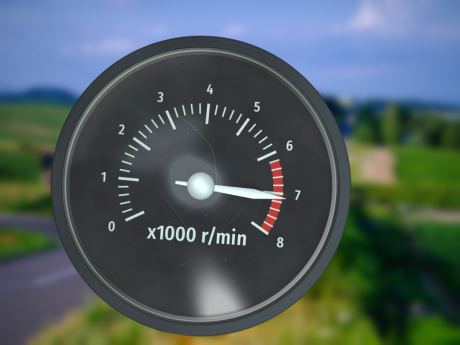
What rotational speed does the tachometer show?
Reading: 7100 rpm
